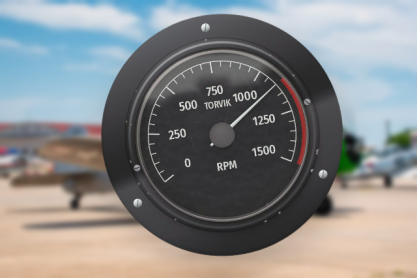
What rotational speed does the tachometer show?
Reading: 1100 rpm
